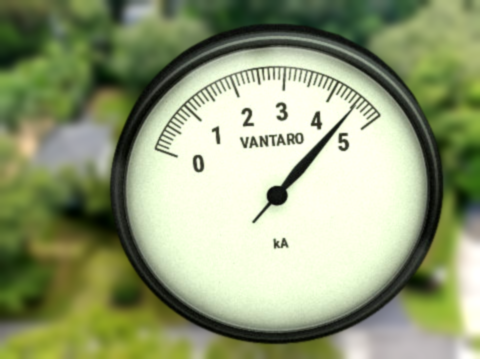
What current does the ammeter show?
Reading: 4.5 kA
